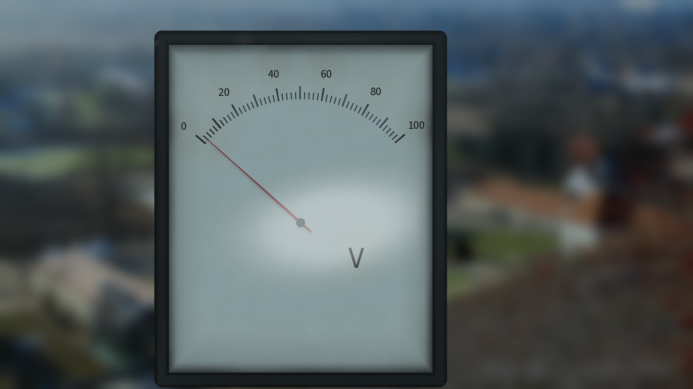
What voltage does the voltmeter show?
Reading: 2 V
